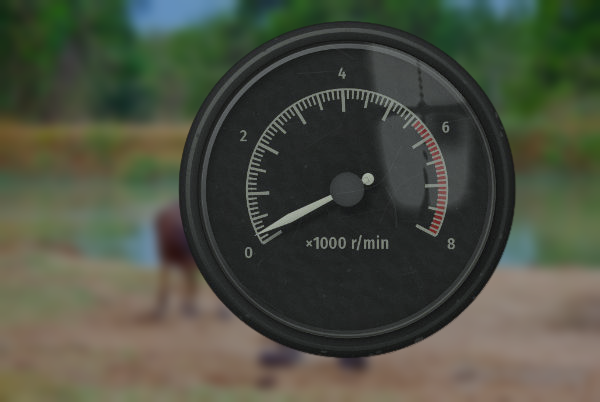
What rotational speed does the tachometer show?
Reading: 200 rpm
